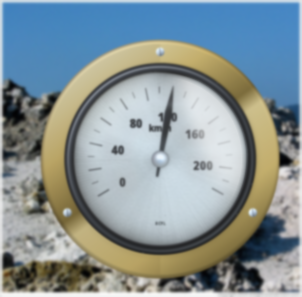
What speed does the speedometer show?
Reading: 120 km/h
